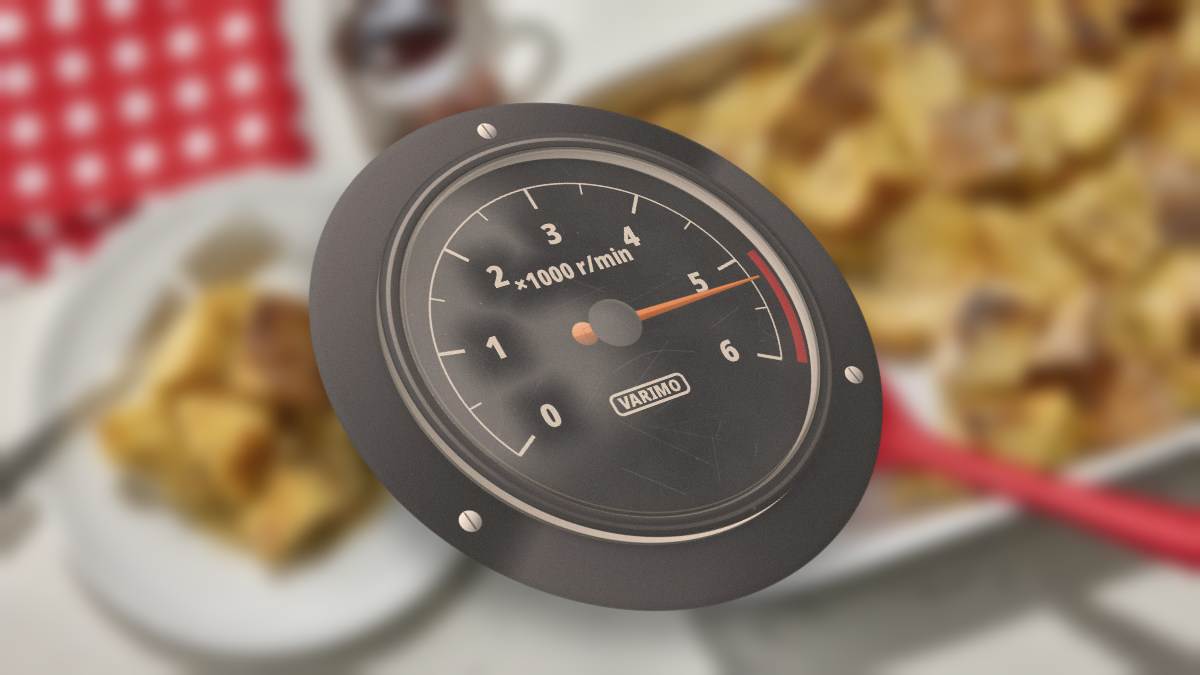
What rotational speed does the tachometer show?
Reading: 5250 rpm
